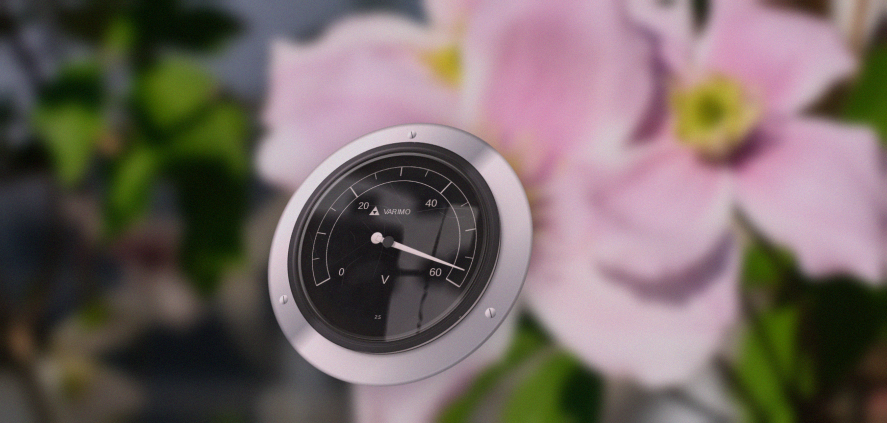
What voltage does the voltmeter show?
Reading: 57.5 V
